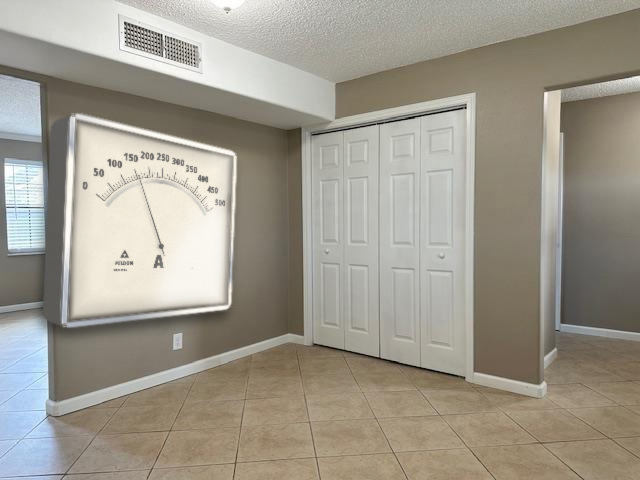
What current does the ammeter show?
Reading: 150 A
